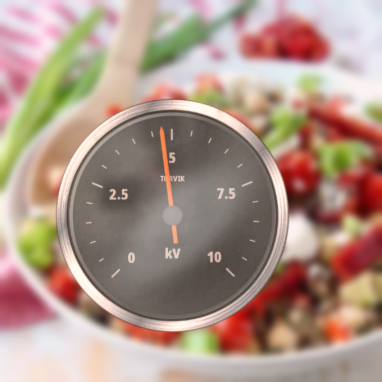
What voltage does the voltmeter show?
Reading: 4.75 kV
